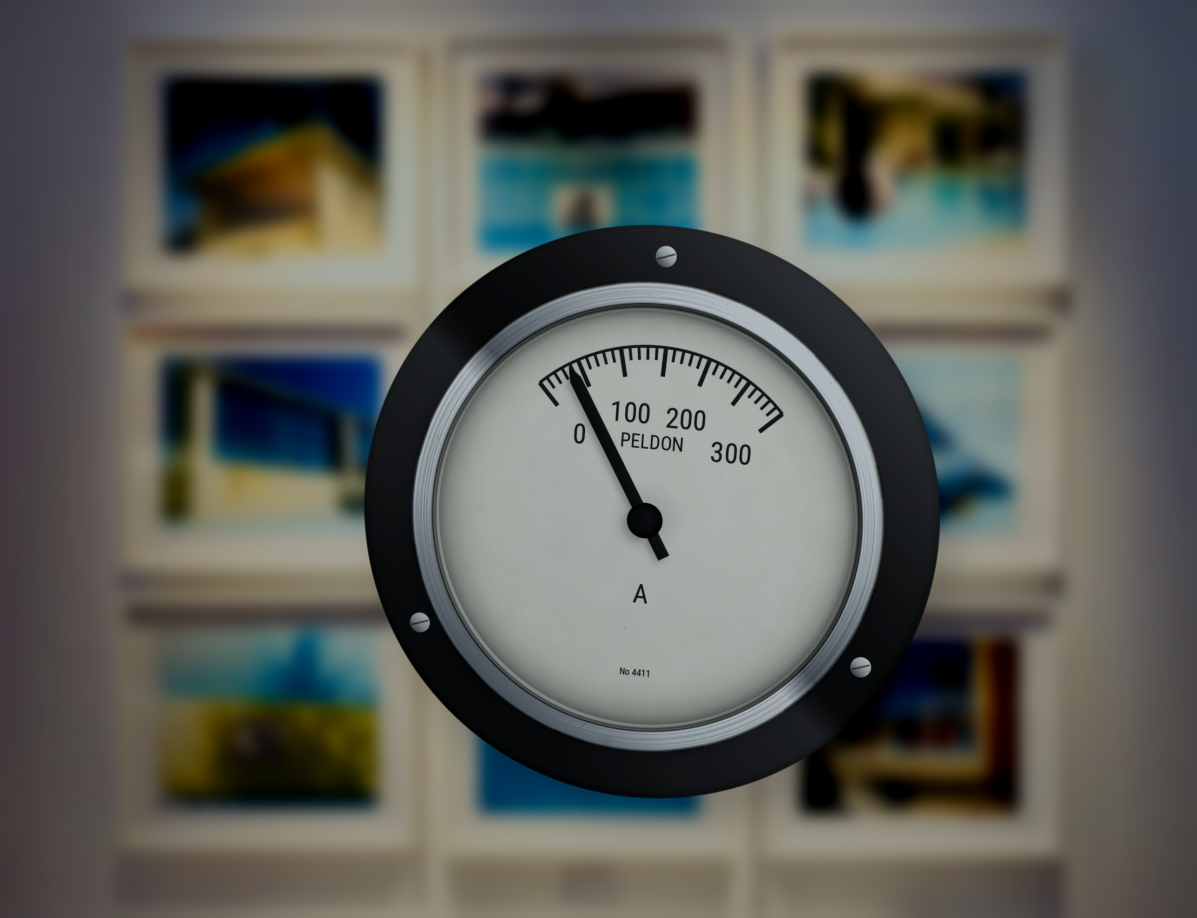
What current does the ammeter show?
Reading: 40 A
